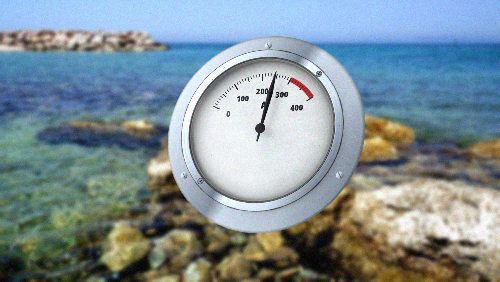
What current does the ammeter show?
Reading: 250 A
